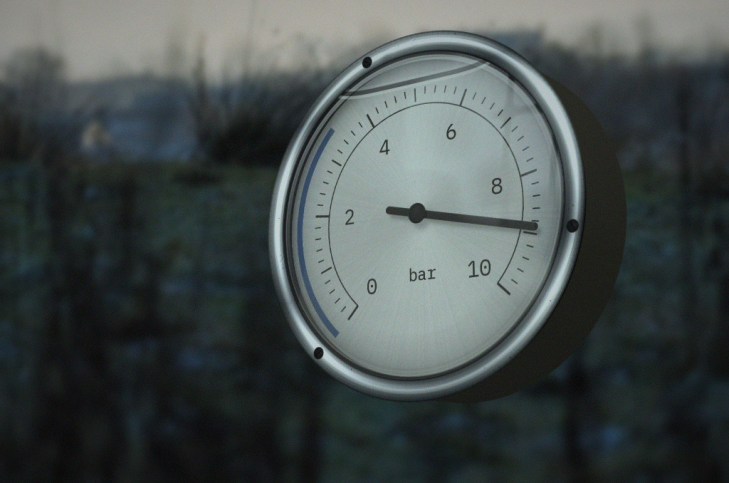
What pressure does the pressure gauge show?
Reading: 8.9 bar
